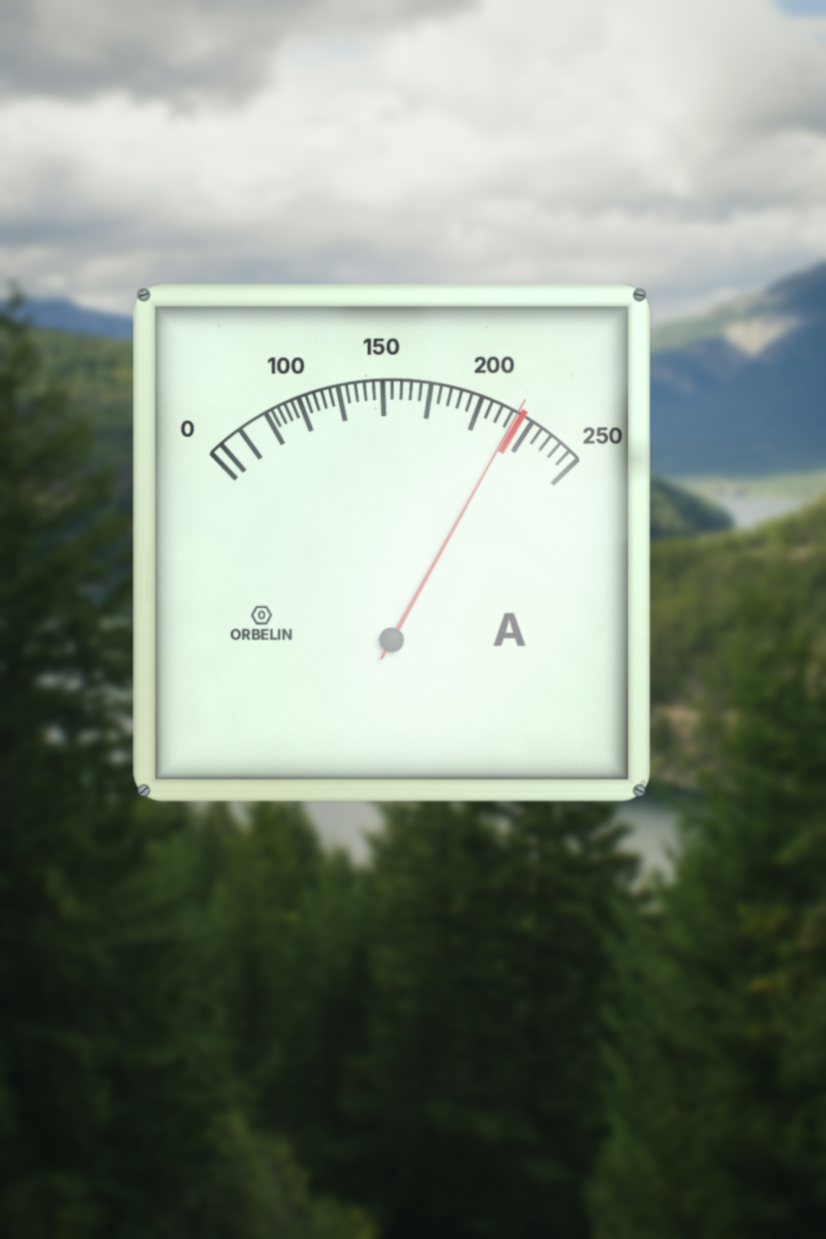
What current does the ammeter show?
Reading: 217.5 A
